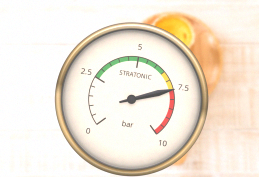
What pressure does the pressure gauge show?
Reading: 7.5 bar
